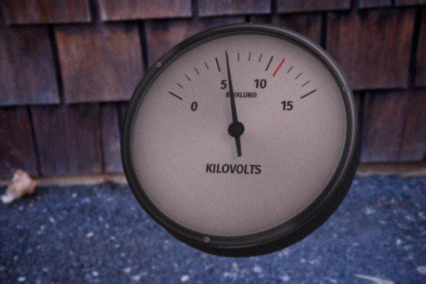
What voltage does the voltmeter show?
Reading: 6 kV
